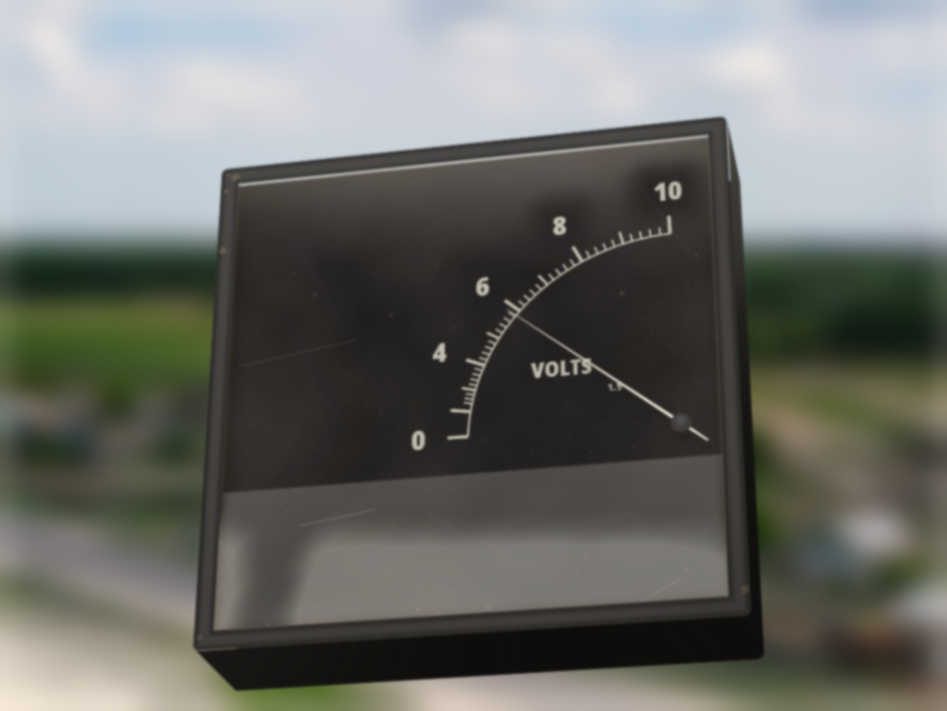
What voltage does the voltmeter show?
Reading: 5.8 V
